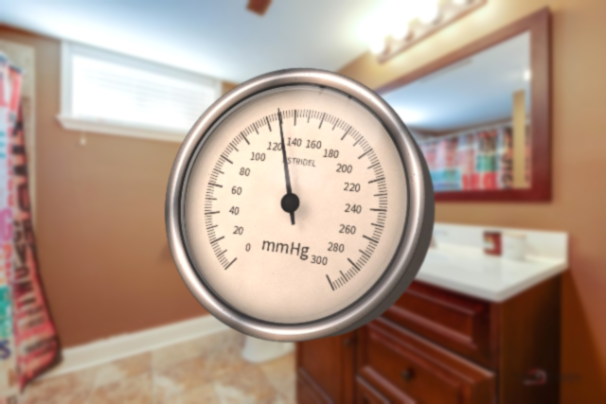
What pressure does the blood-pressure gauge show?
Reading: 130 mmHg
